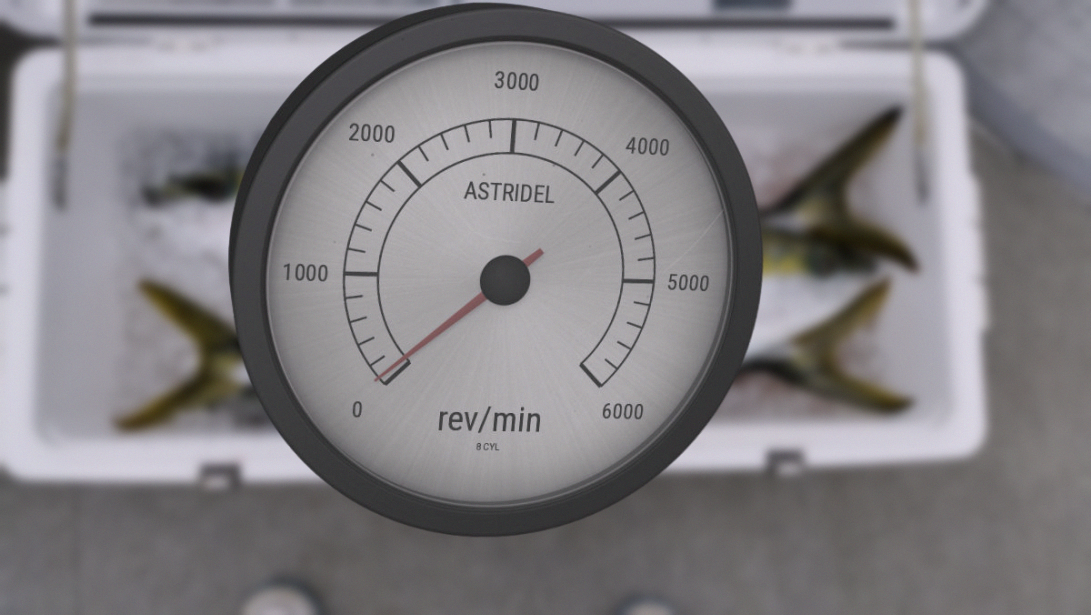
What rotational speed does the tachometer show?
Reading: 100 rpm
